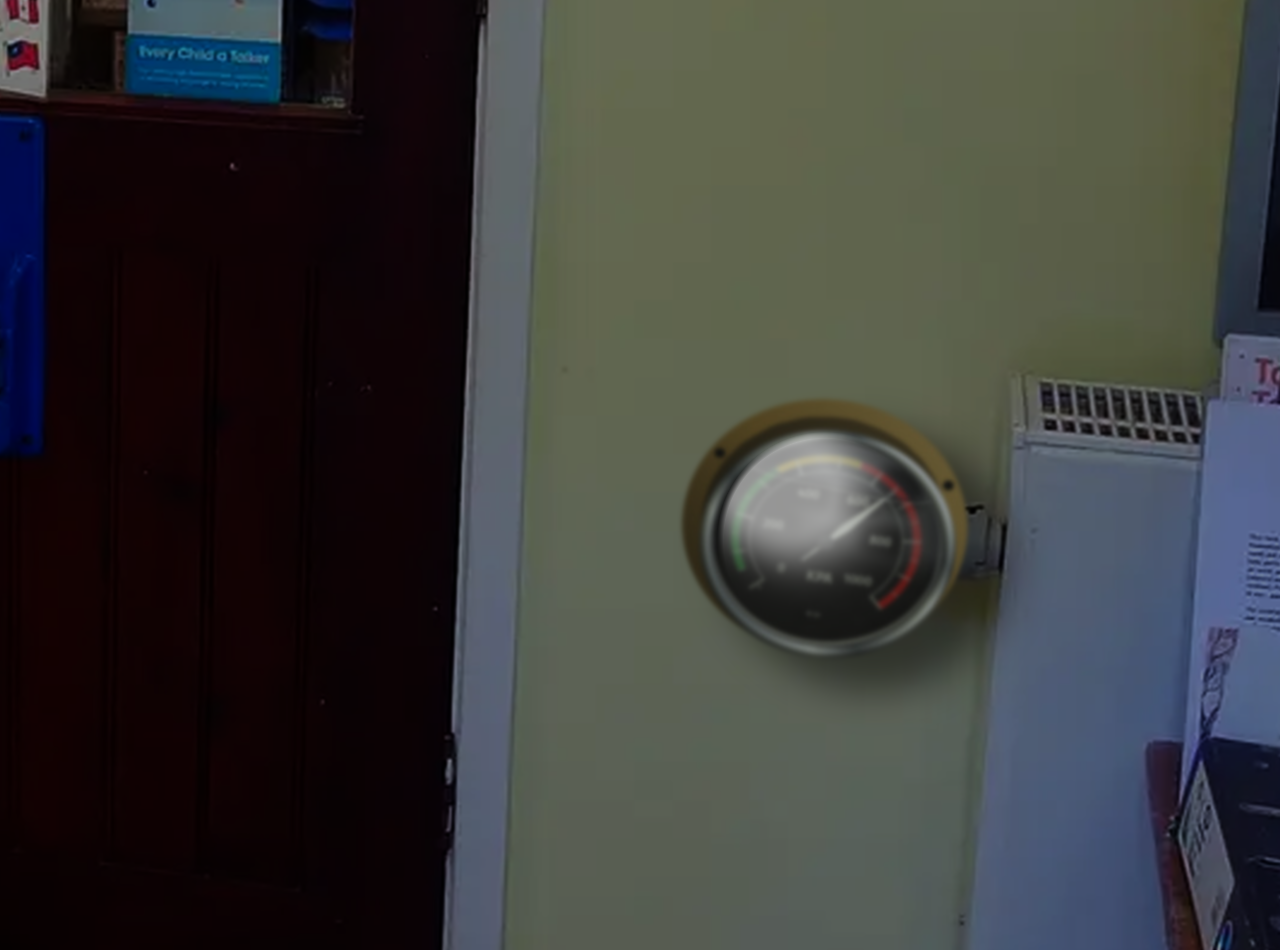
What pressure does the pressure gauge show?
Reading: 650 kPa
